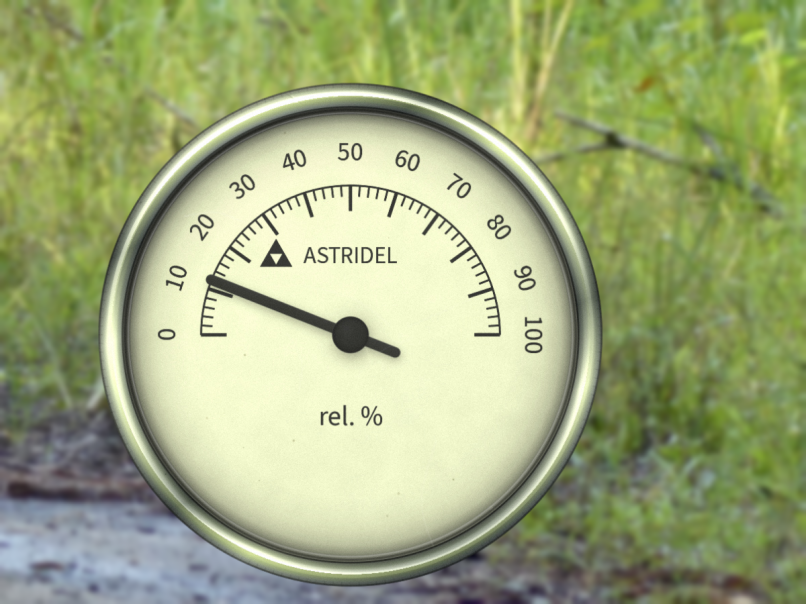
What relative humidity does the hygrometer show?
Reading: 12 %
